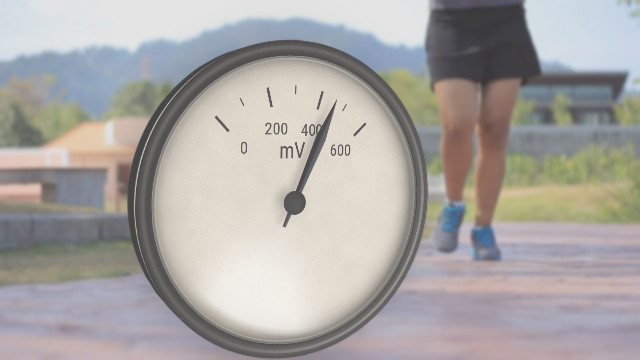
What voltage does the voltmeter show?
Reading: 450 mV
